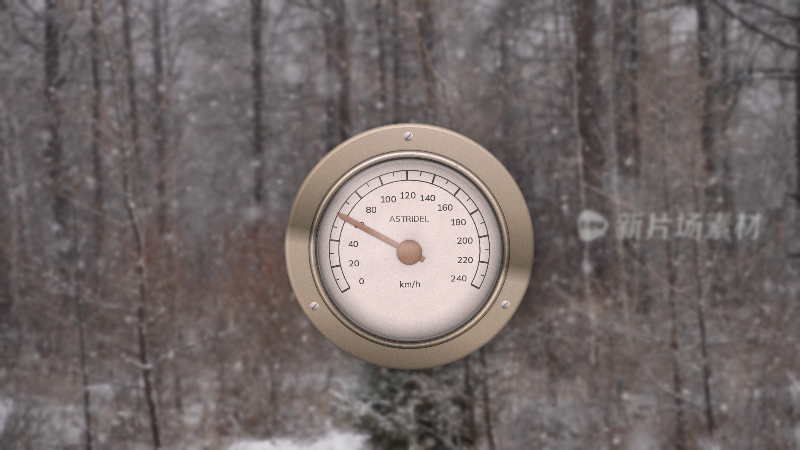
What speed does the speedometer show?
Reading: 60 km/h
